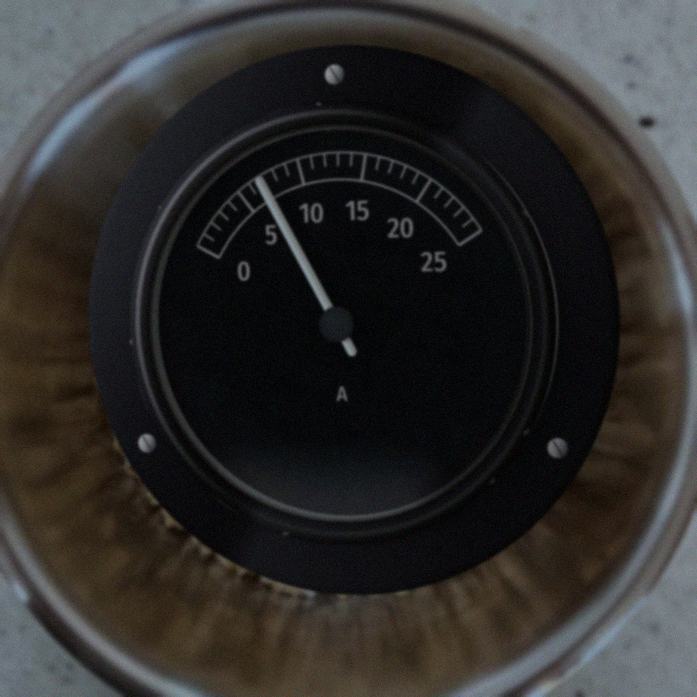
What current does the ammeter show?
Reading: 7 A
